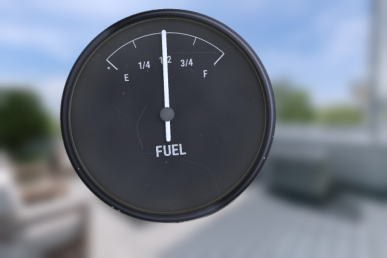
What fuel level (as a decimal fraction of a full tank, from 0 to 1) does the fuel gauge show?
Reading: 0.5
